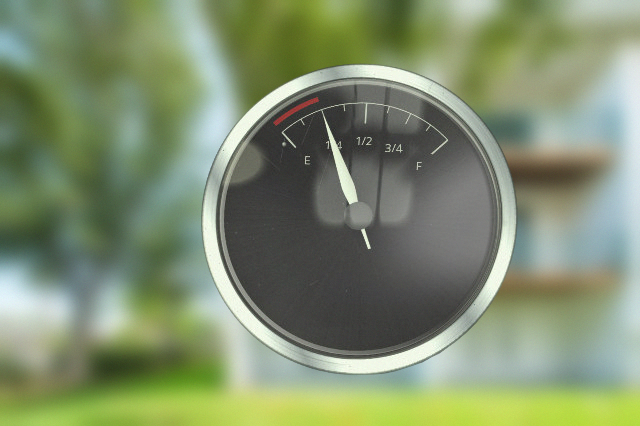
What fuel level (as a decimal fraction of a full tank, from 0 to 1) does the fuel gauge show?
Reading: 0.25
